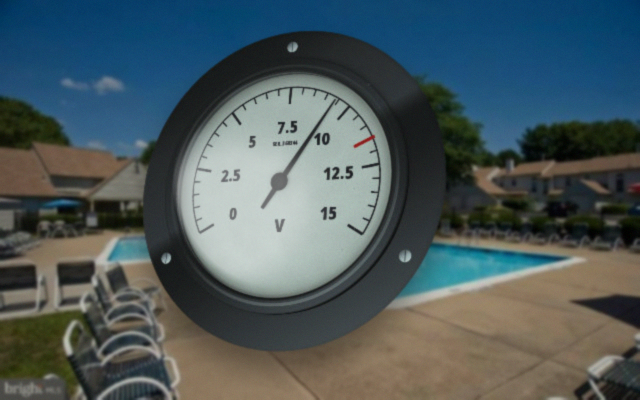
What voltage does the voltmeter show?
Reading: 9.5 V
